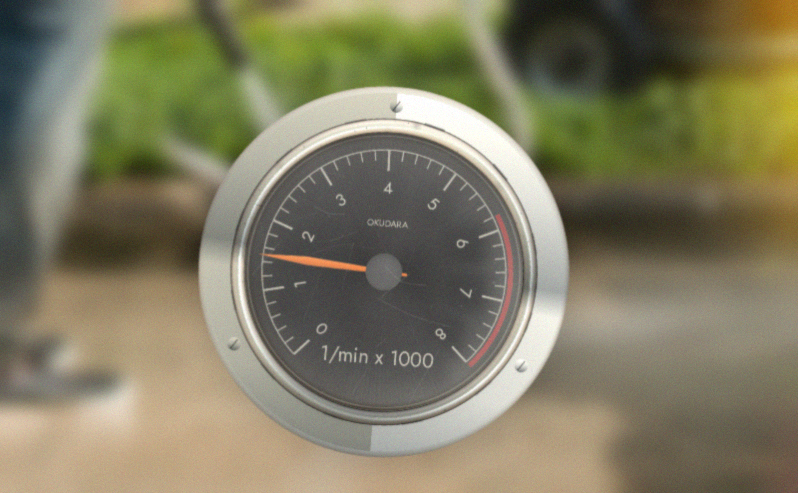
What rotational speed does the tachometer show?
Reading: 1500 rpm
